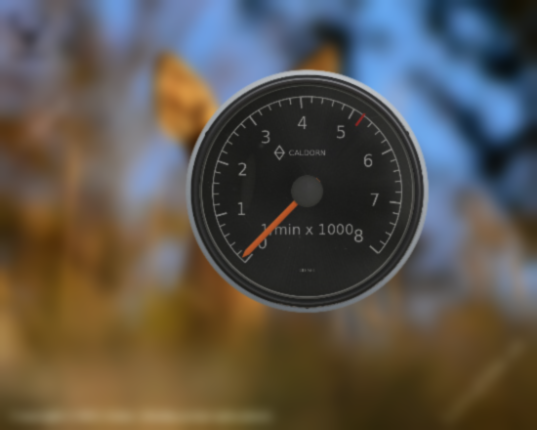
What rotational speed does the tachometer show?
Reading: 100 rpm
